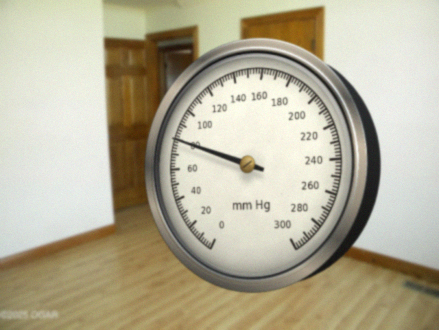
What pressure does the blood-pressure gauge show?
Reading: 80 mmHg
